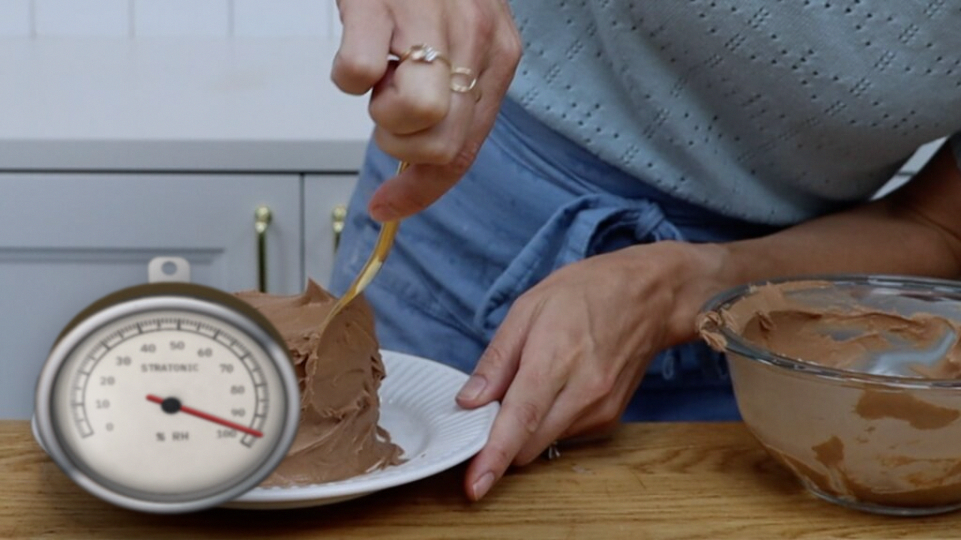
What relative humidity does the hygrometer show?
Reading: 95 %
